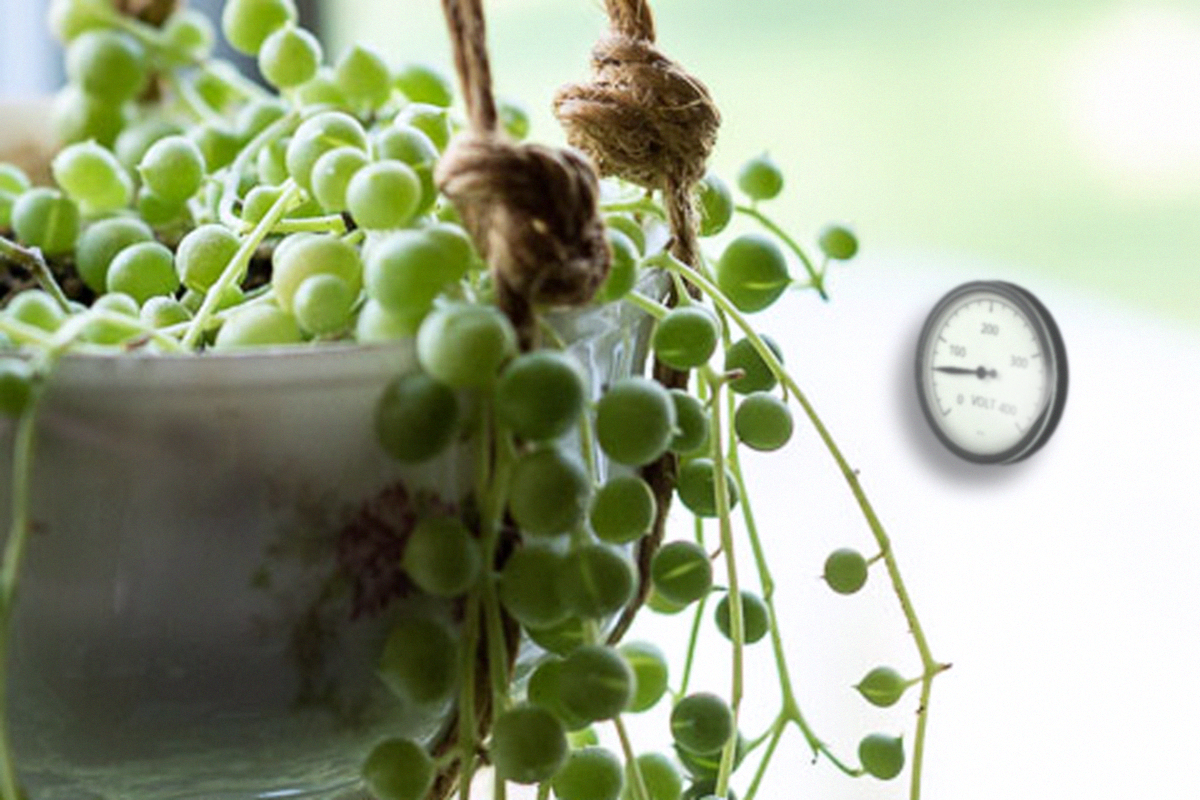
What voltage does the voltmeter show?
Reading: 60 V
